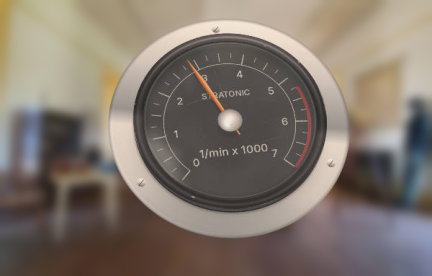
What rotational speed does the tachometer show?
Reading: 2875 rpm
